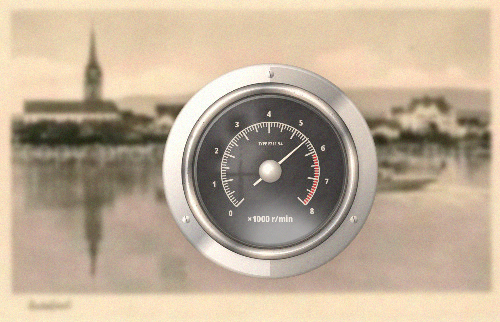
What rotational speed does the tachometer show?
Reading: 5500 rpm
